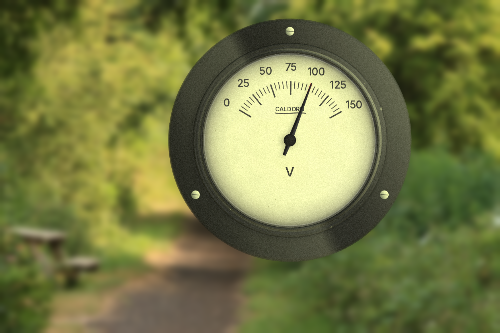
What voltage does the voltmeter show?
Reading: 100 V
